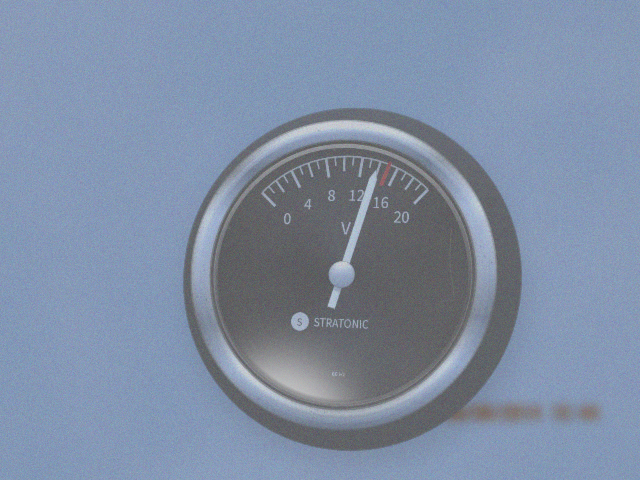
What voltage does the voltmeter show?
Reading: 14 V
